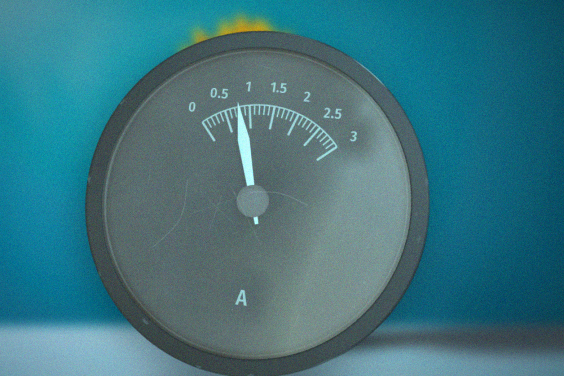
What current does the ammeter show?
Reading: 0.8 A
